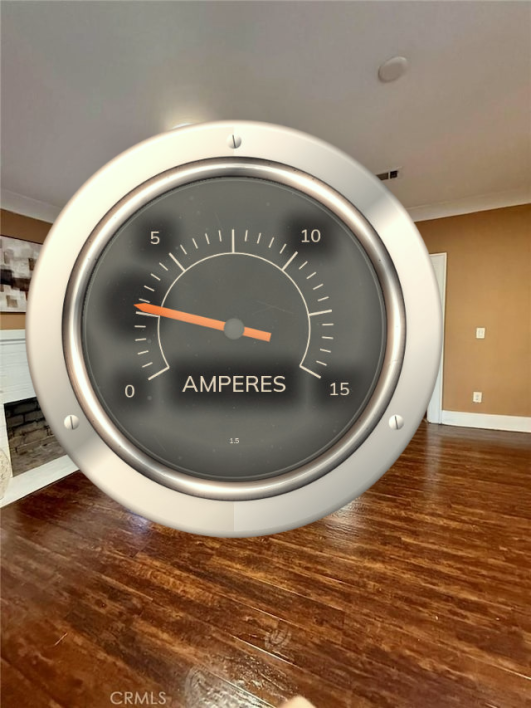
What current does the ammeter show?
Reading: 2.75 A
